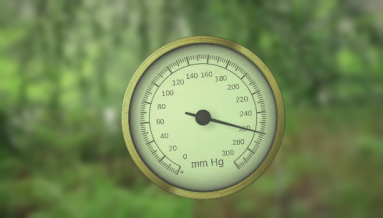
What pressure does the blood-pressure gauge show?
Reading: 260 mmHg
